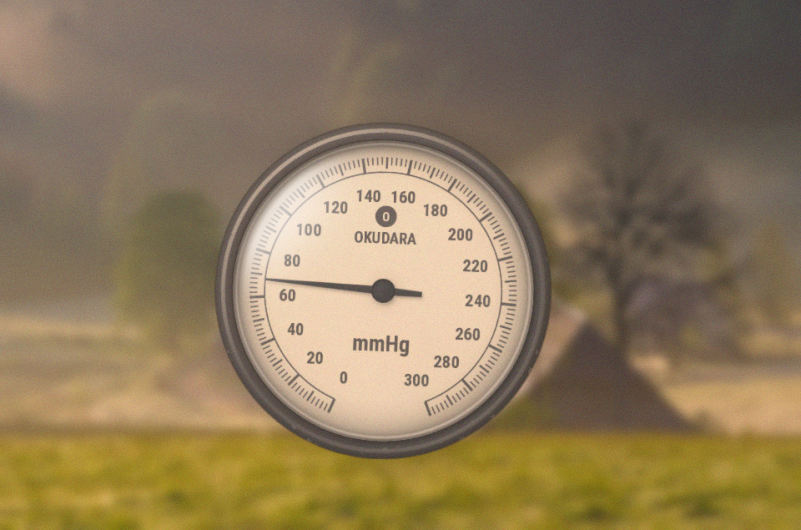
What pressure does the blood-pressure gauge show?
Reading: 68 mmHg
